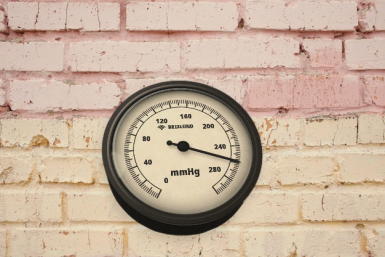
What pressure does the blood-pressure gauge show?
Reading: 260 mmHg
